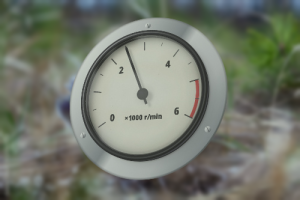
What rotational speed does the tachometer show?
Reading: 2500 rpm
